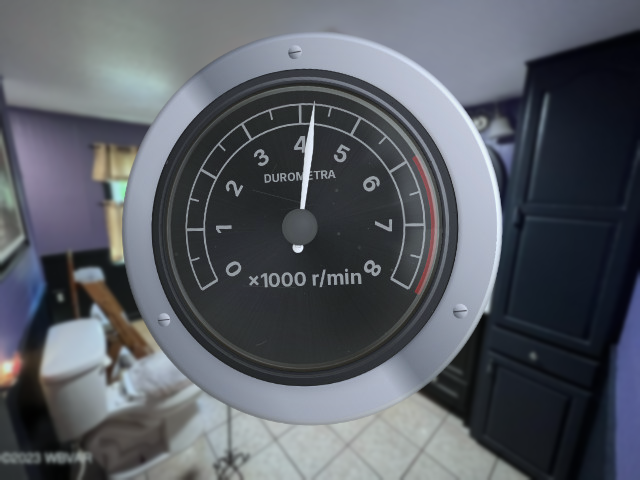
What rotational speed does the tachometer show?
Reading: 4250 rpm
